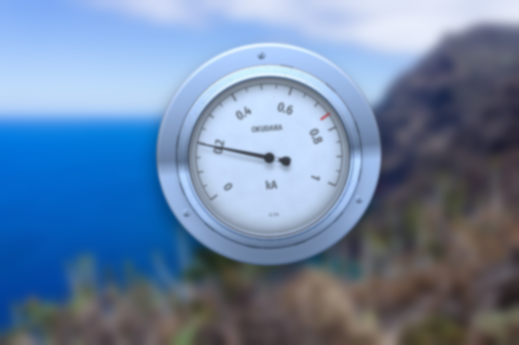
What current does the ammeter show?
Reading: 0.2 kA
